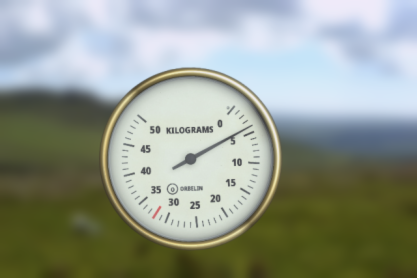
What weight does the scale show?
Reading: 4 kg
